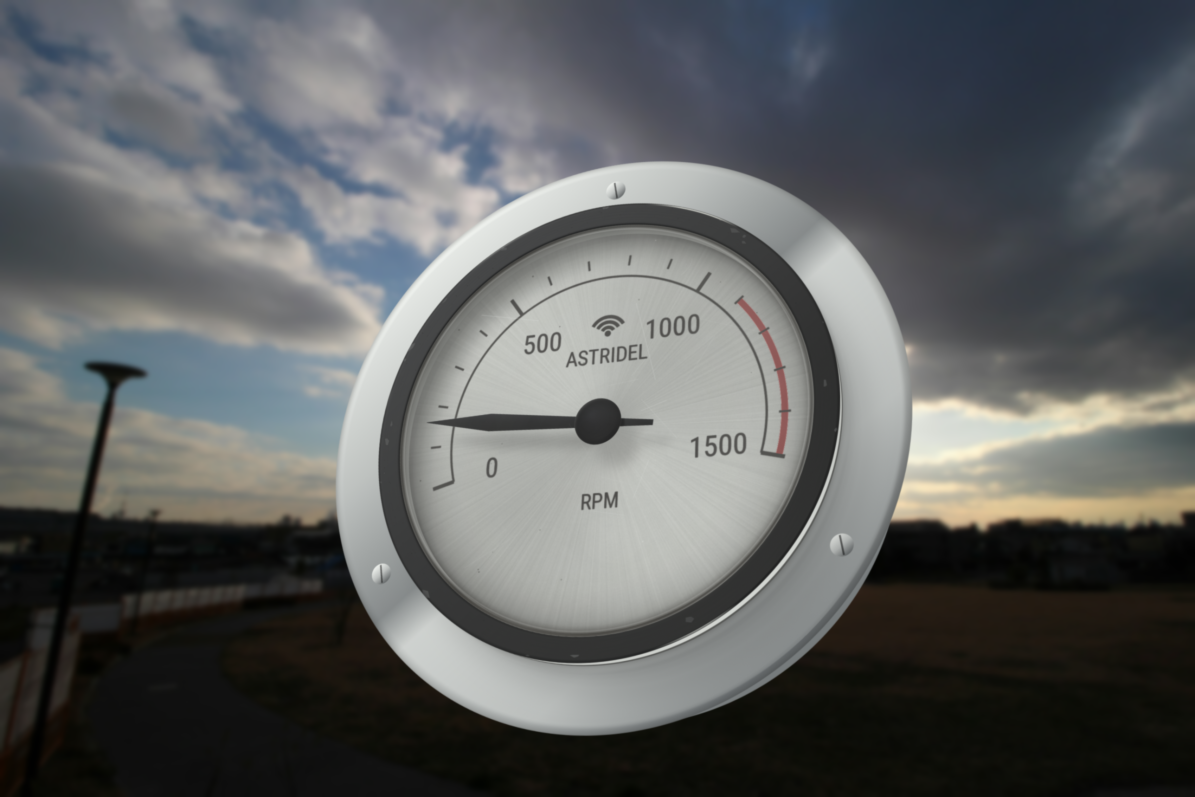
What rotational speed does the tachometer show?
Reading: 150 rpm
